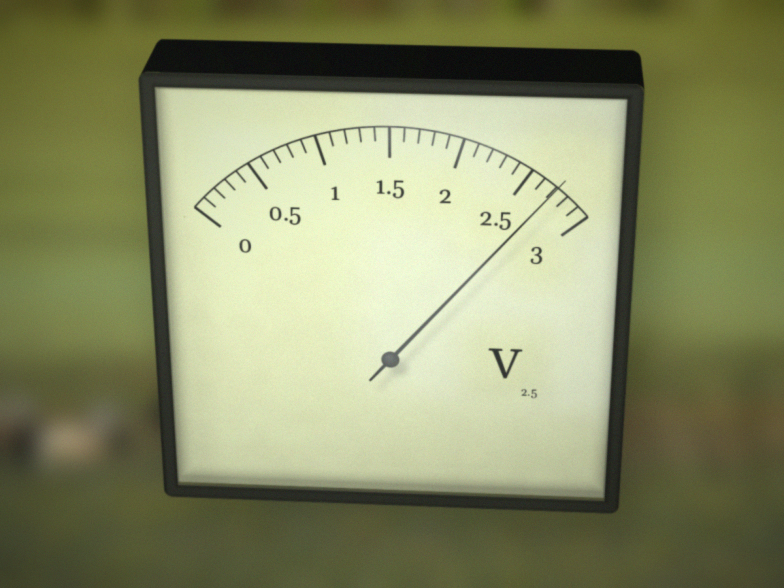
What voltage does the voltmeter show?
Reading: 2.7 V
